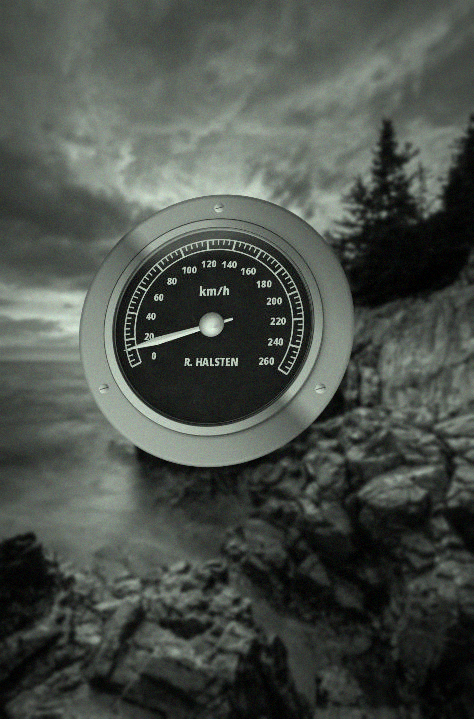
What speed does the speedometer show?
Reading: 12 km/h
